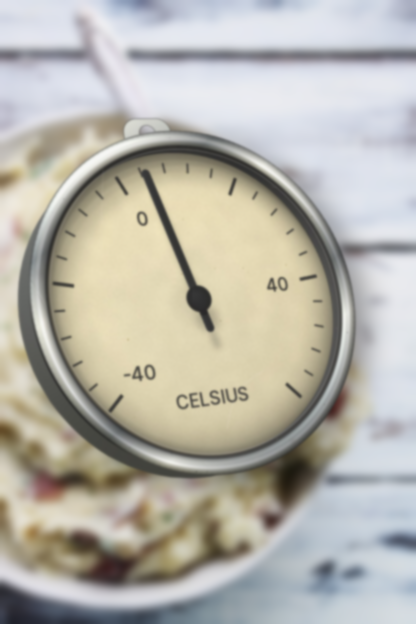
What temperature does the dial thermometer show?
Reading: 4 °C
